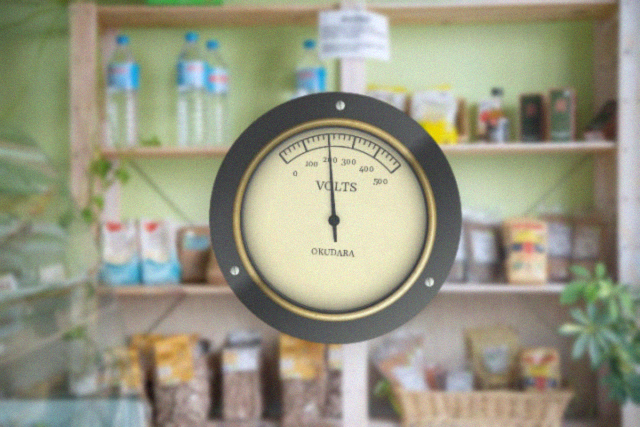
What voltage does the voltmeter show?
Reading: 200 V
